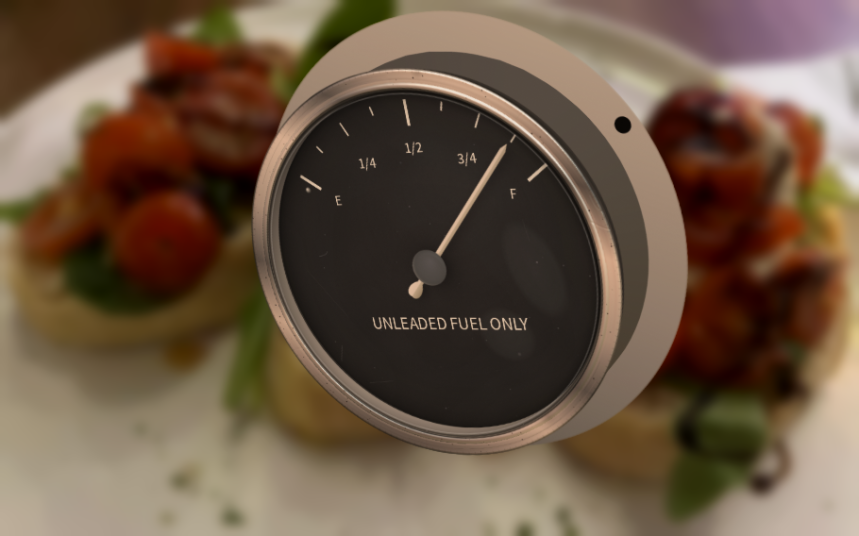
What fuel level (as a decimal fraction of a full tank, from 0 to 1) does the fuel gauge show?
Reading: 0.875
